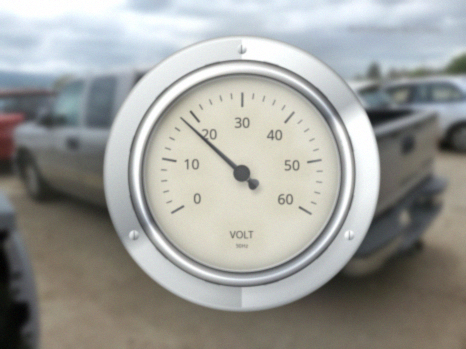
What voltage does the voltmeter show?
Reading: 18 V
